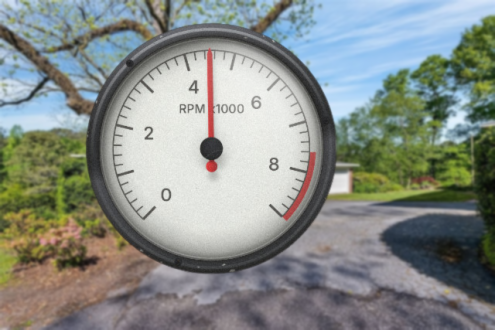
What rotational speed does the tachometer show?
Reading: 4500 rpm
